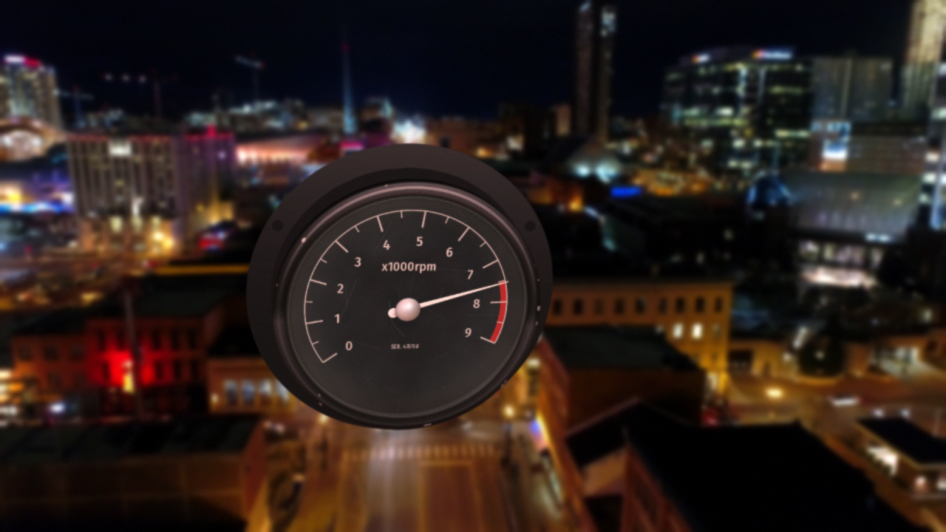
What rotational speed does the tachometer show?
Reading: 7500 rpm
